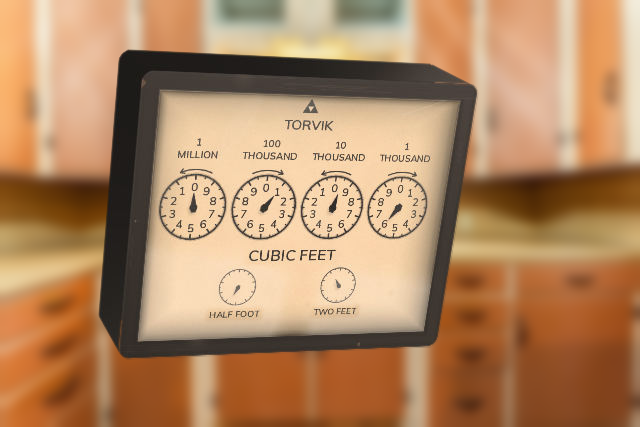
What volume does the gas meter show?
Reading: 9600 ft³
